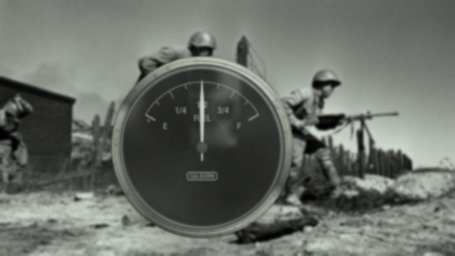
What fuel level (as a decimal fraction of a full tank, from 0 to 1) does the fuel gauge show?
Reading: 0.5
